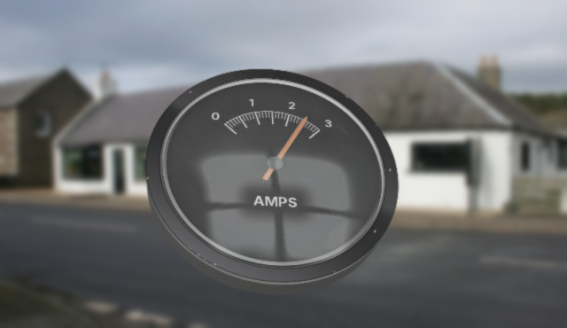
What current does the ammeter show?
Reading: 2.5 A
